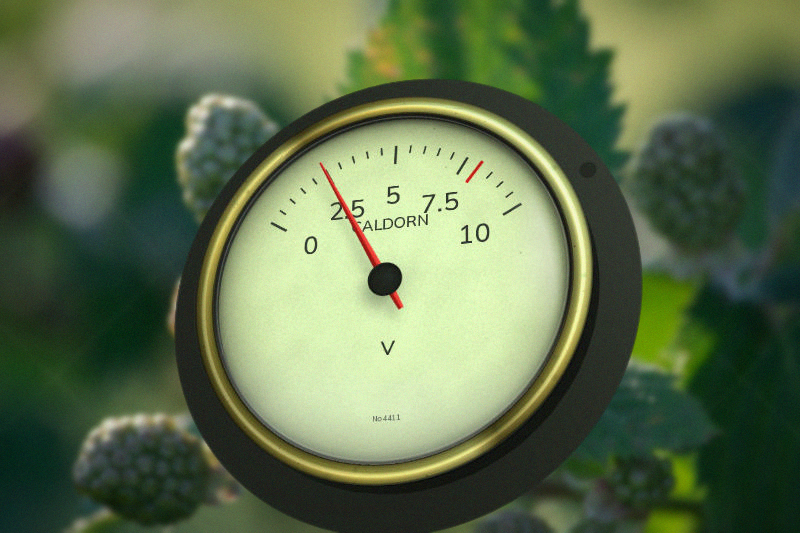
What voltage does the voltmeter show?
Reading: 2.5 V
